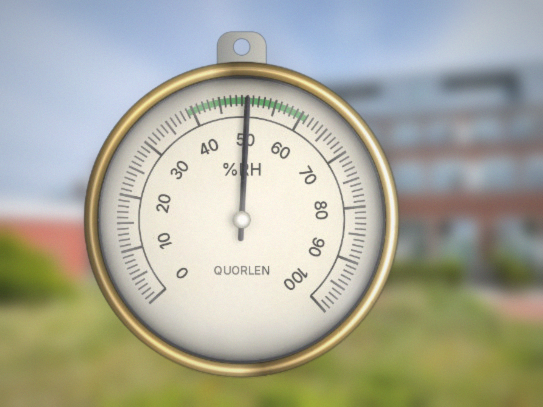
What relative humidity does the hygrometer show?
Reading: 50 %
